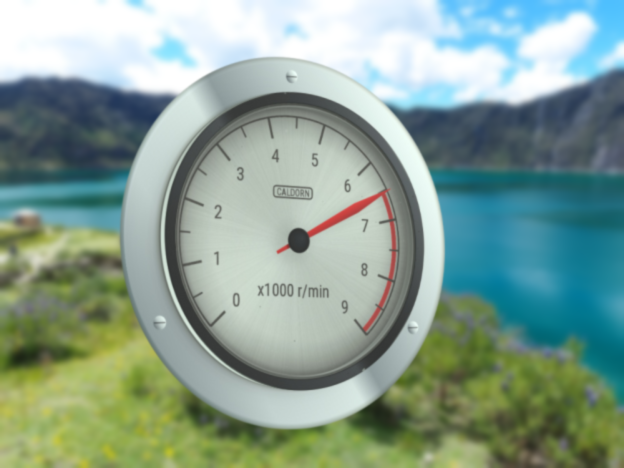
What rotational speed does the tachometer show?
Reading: 6500 rpm
